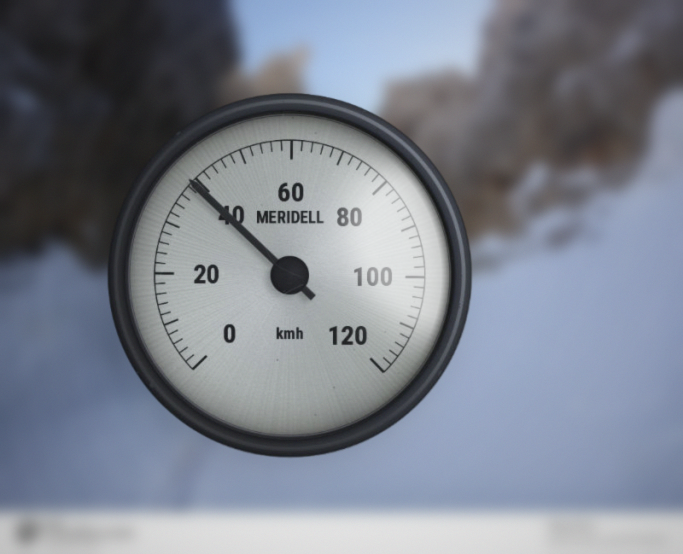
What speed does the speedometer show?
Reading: 39 km/h
